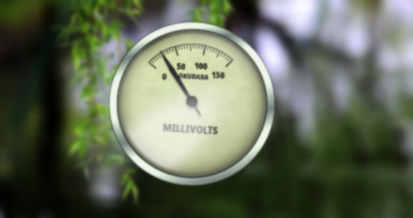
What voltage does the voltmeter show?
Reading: 25 mV
